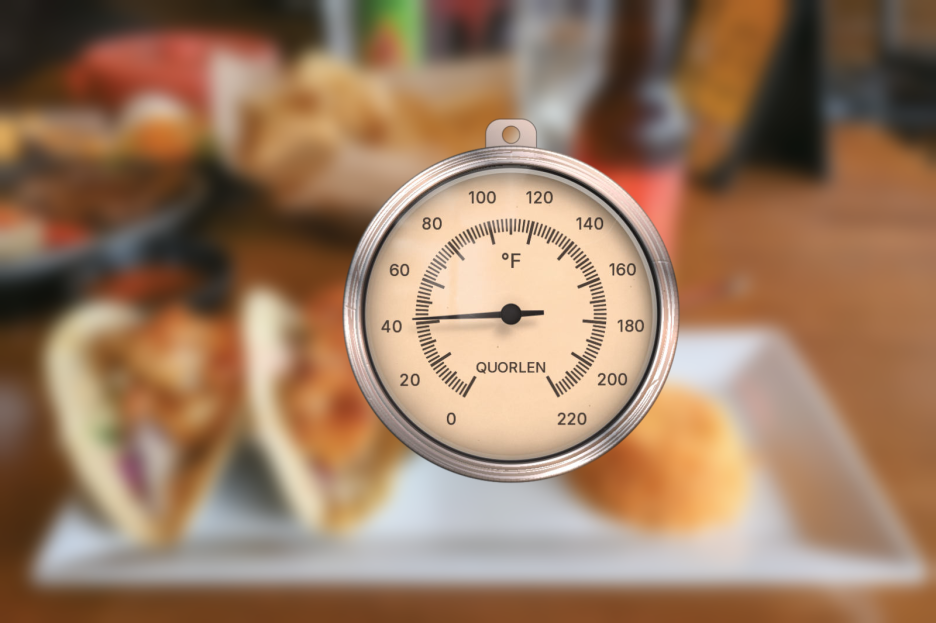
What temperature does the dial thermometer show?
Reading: 42 °F
